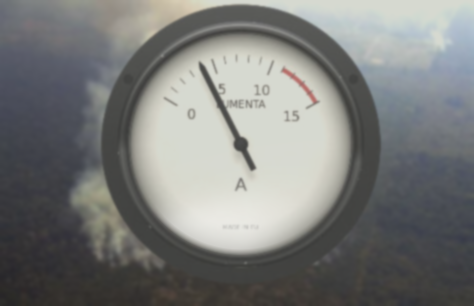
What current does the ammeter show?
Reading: 4 A
